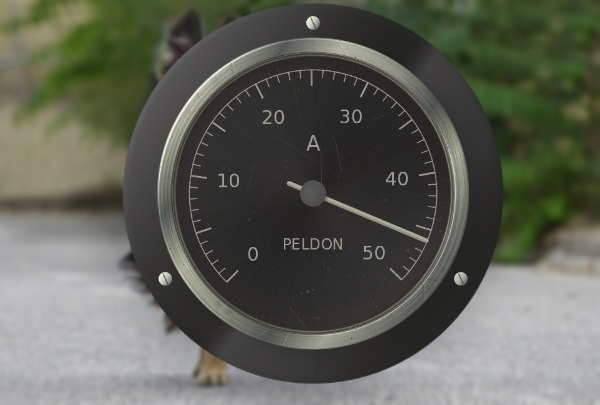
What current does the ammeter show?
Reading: 46 A
